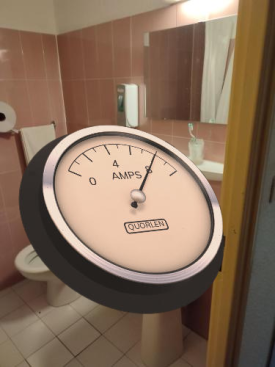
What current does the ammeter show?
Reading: 8 A
